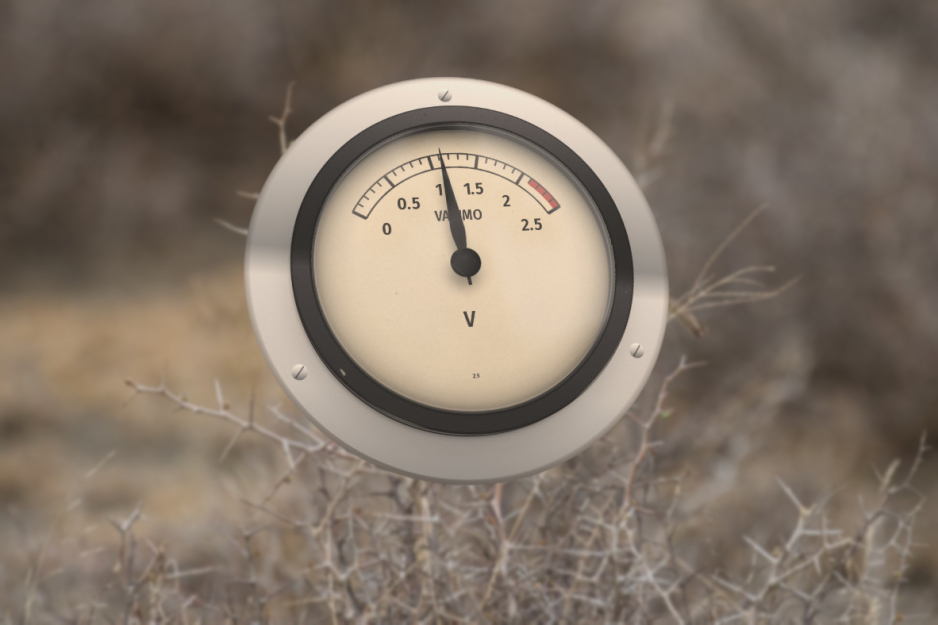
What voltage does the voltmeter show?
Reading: 1.1 V
